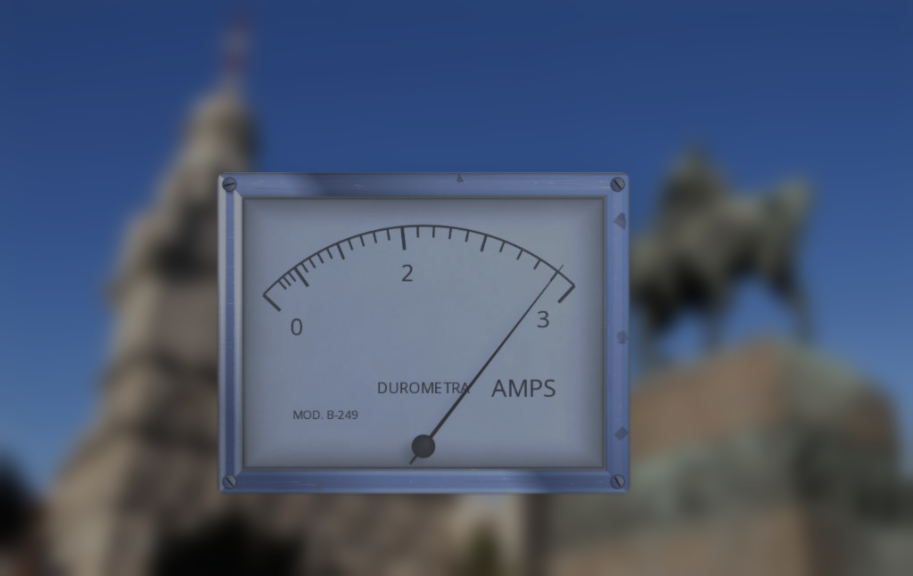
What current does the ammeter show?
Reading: 2.9 A
